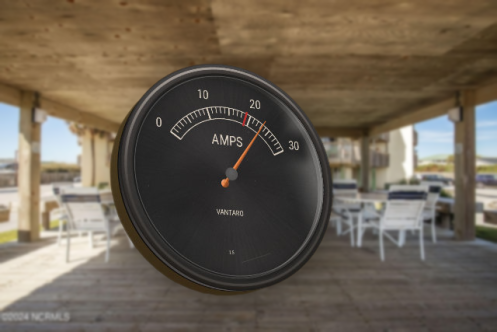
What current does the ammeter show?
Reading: 23 A
